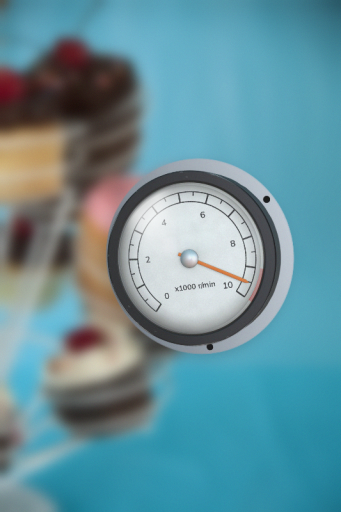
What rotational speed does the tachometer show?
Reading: 9500 rpm
